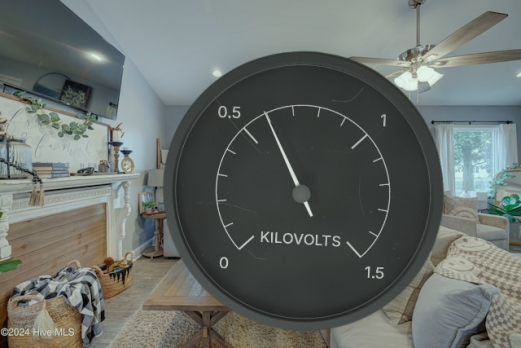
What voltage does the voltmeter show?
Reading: 0.6 kV
